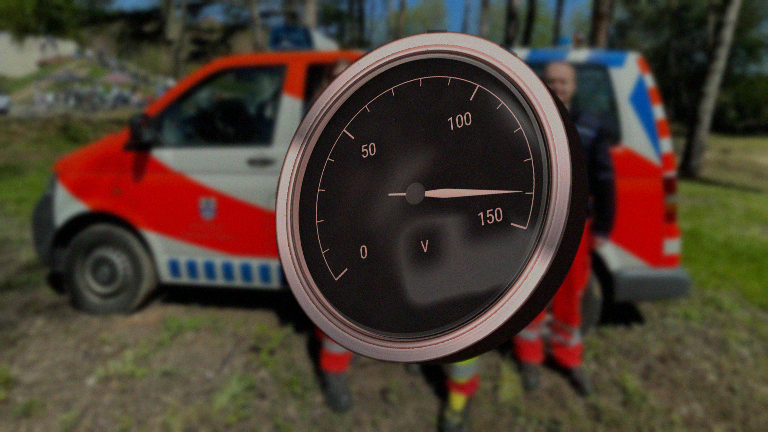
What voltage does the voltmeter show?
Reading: 140 V
